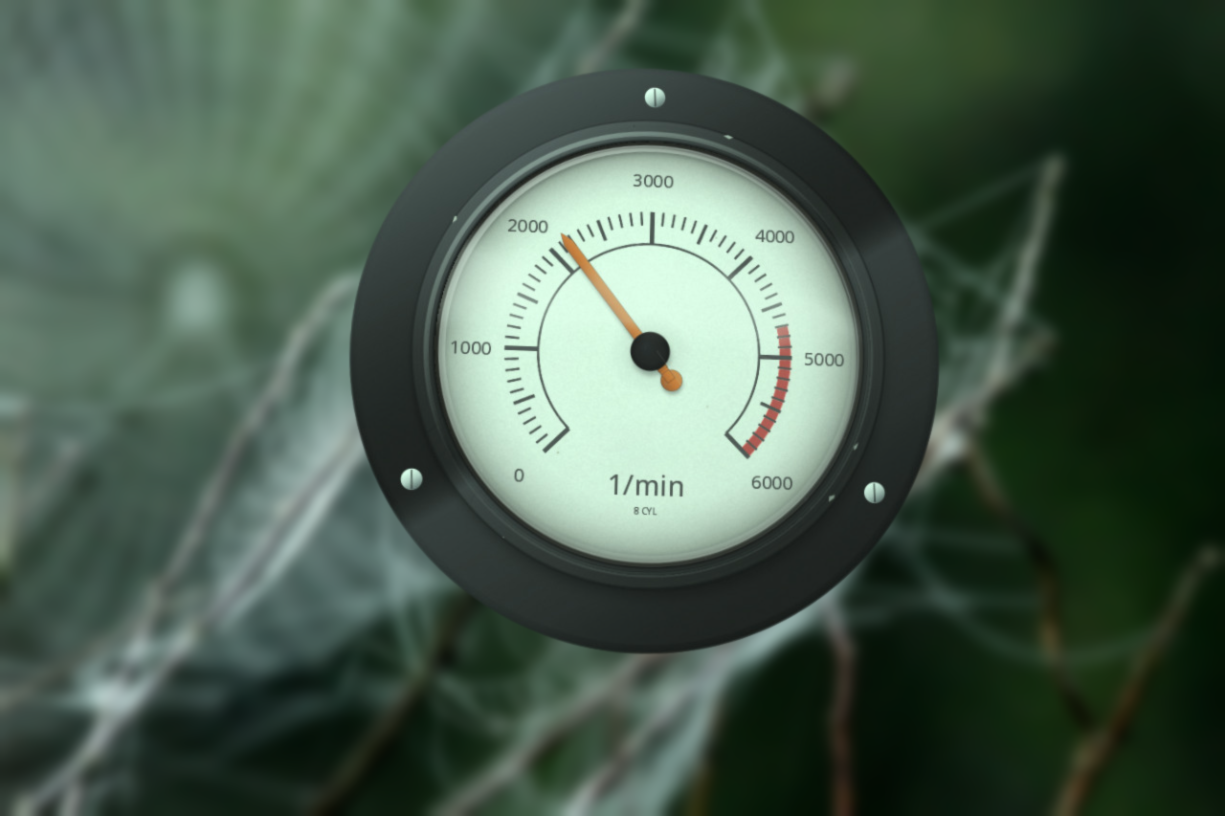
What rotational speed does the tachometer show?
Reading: 2150 rpm
